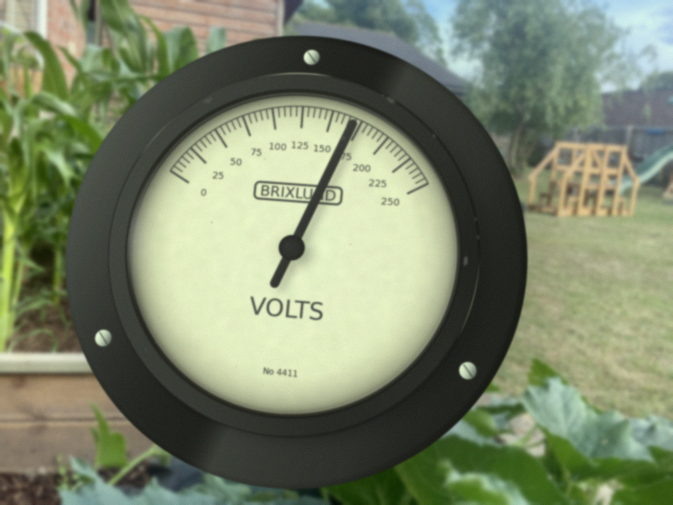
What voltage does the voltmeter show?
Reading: 170 V
